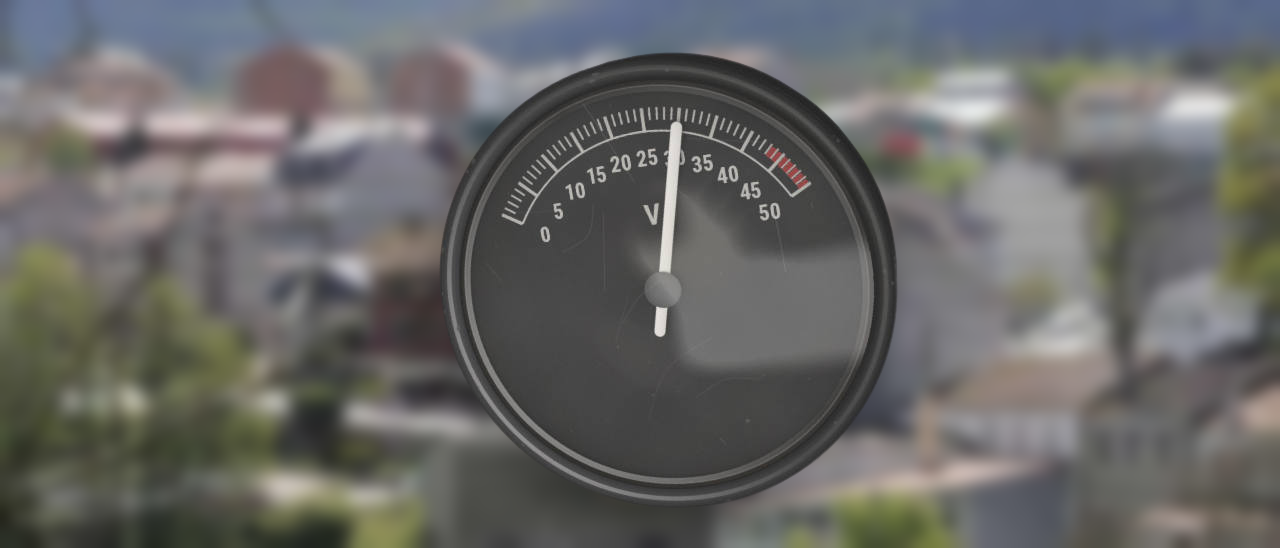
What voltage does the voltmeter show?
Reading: 30 V
